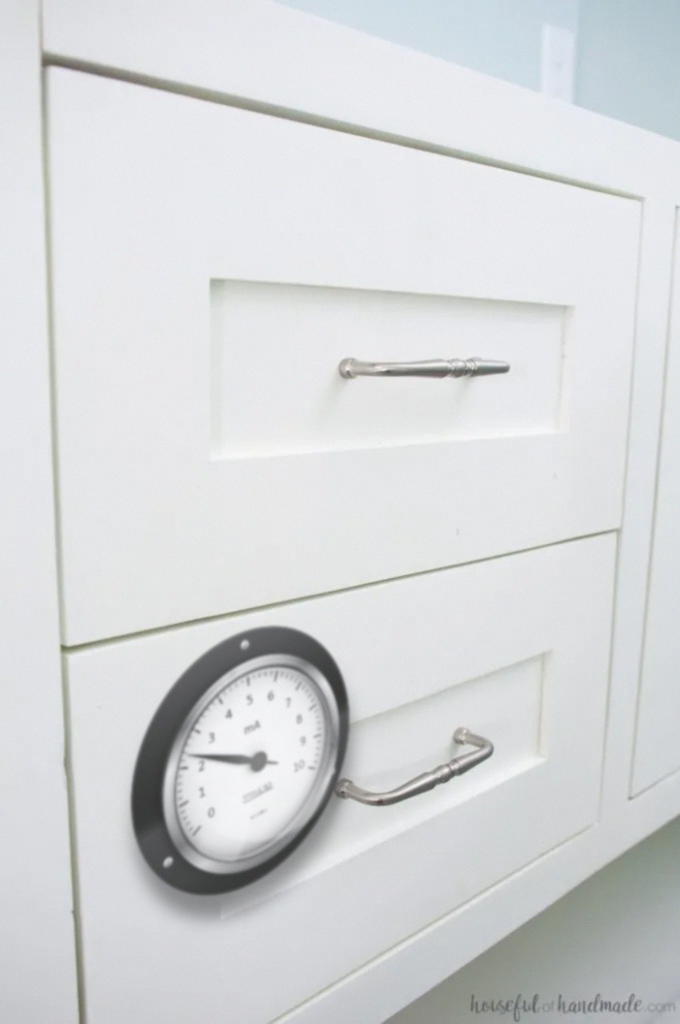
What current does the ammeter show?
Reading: 2.4 mA
